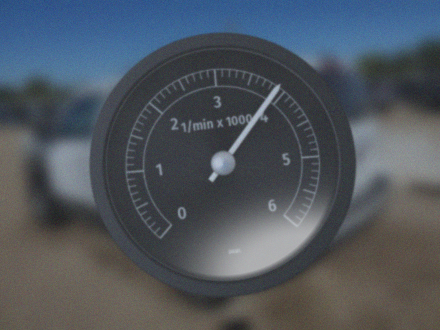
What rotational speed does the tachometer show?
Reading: 3900 rpm
